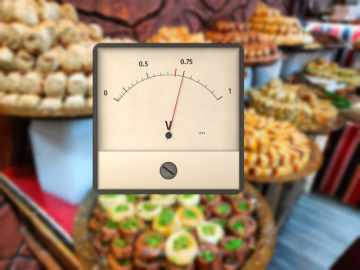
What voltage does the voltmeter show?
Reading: 0.75 V
